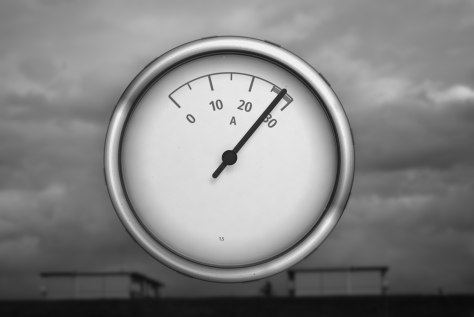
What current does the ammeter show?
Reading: 27.5 A
